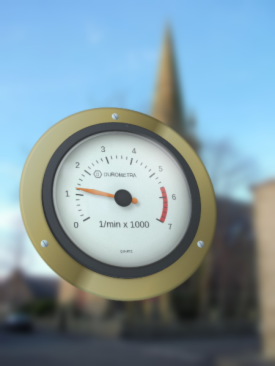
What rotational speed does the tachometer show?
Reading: 1200 rpm
